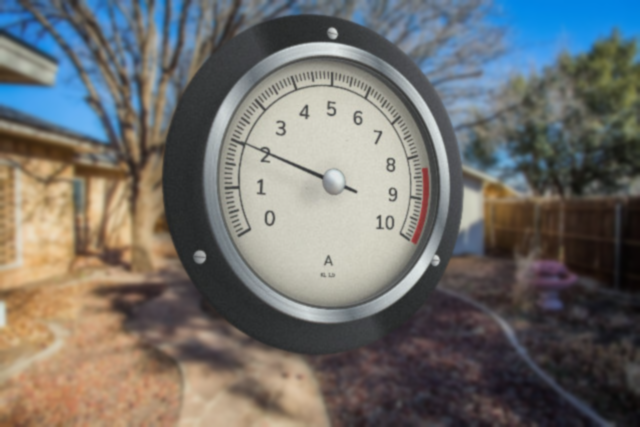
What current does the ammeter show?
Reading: 2 A
